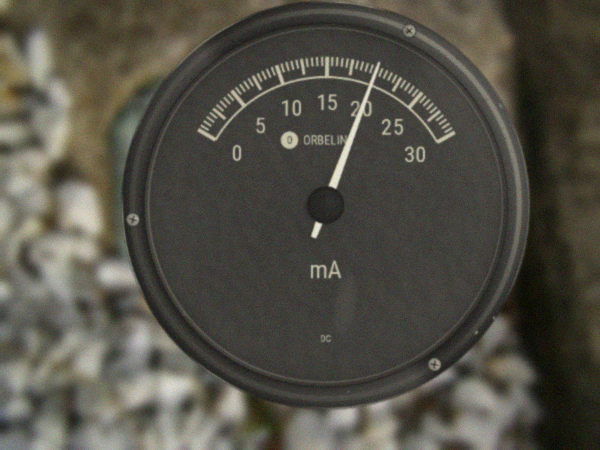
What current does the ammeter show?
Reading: 20 mA
